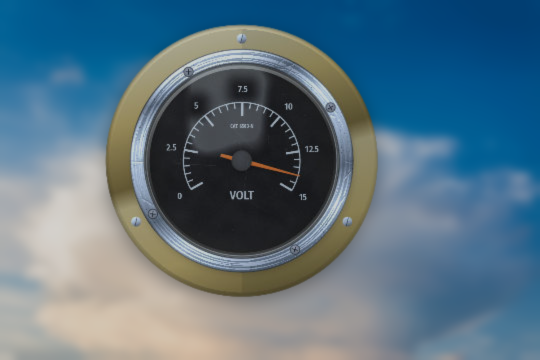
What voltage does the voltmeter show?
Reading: 14 V
